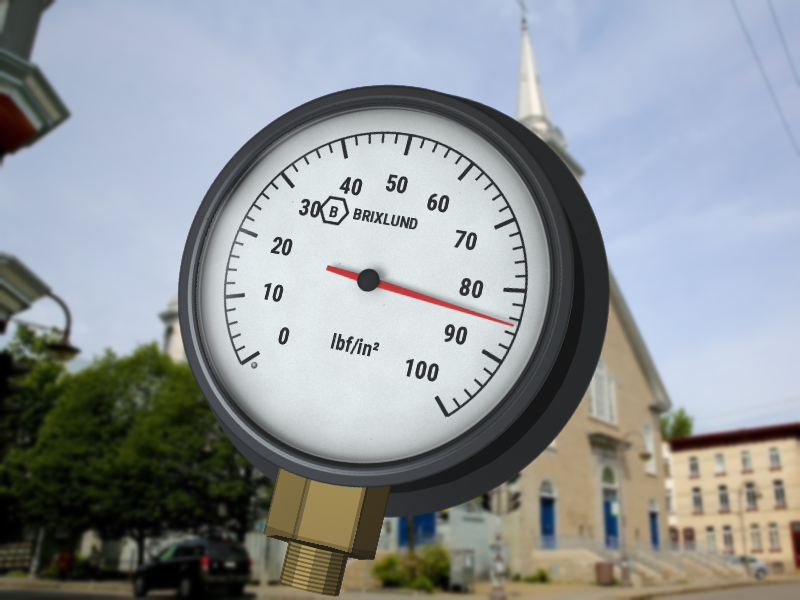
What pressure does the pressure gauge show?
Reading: 85 psi
